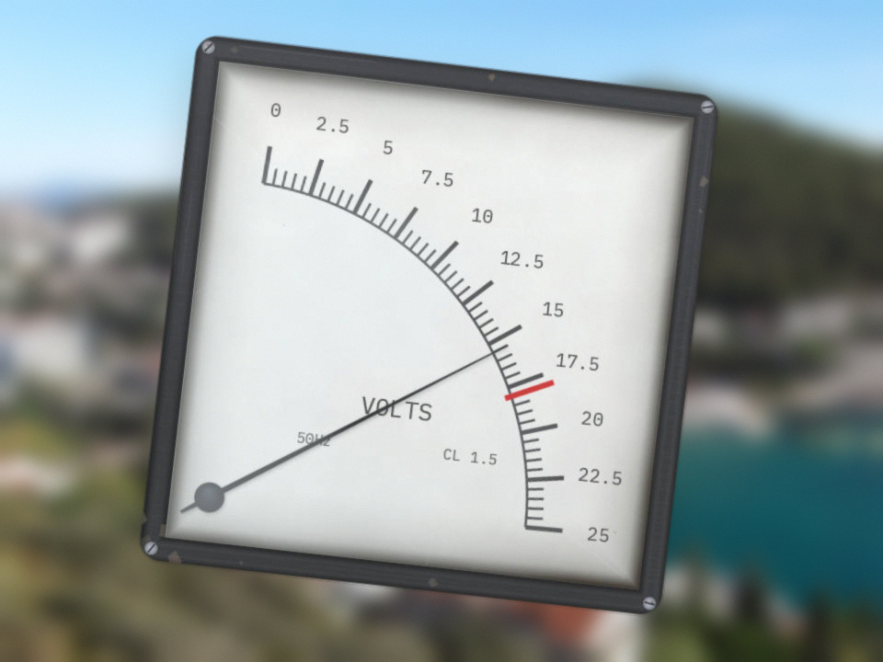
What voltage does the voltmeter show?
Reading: 15.5 V
